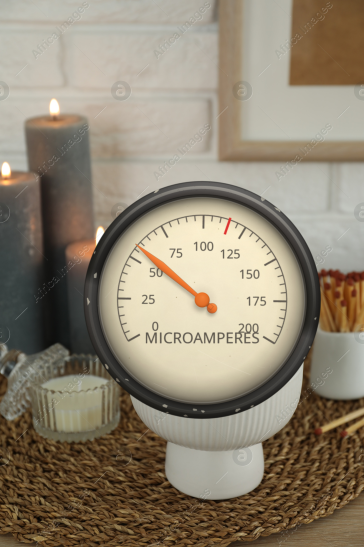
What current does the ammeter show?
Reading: 57.5 µA
